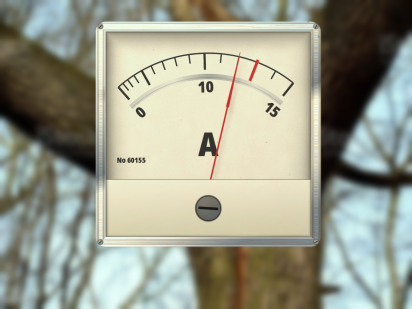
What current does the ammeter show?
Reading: 12 A
